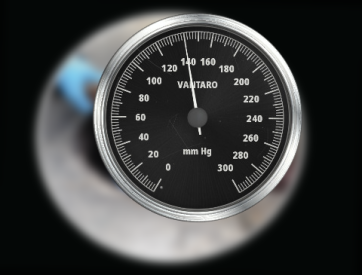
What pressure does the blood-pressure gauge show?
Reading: 140 mmHg
